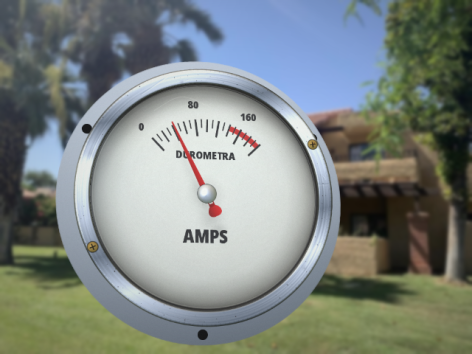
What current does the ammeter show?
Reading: 40 A
